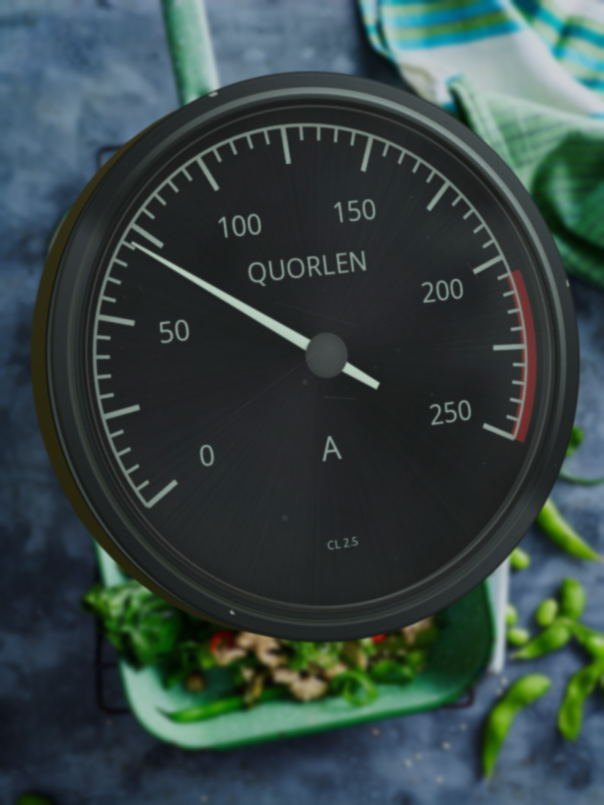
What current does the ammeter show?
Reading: 70 A
